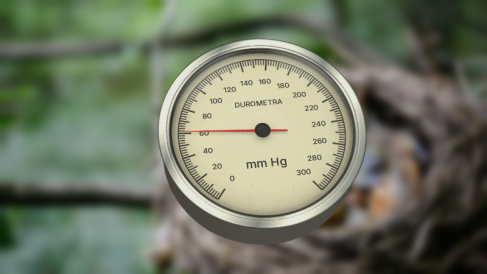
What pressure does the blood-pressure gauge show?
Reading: 60 mmHg
